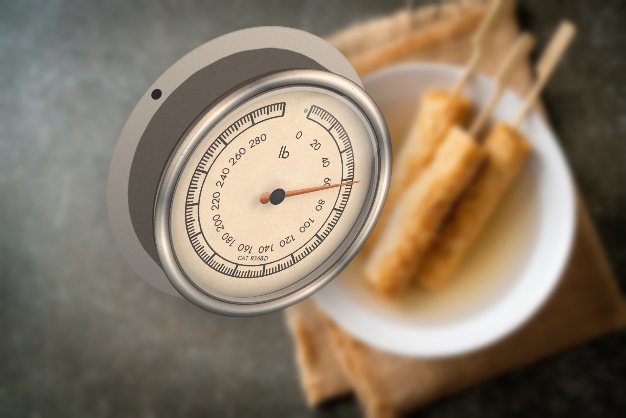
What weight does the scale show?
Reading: 60 lb
